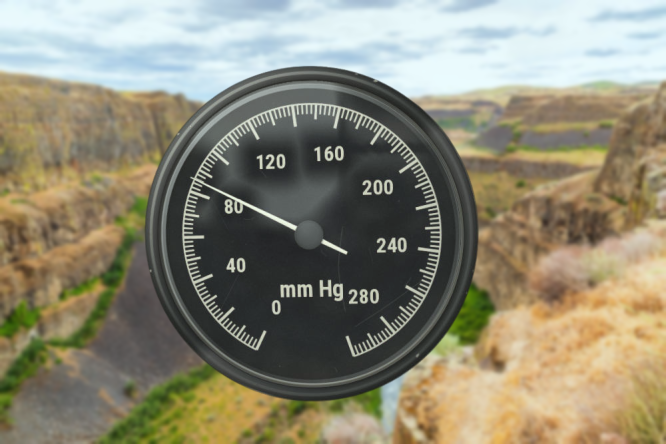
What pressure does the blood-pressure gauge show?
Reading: 86 mmHg
